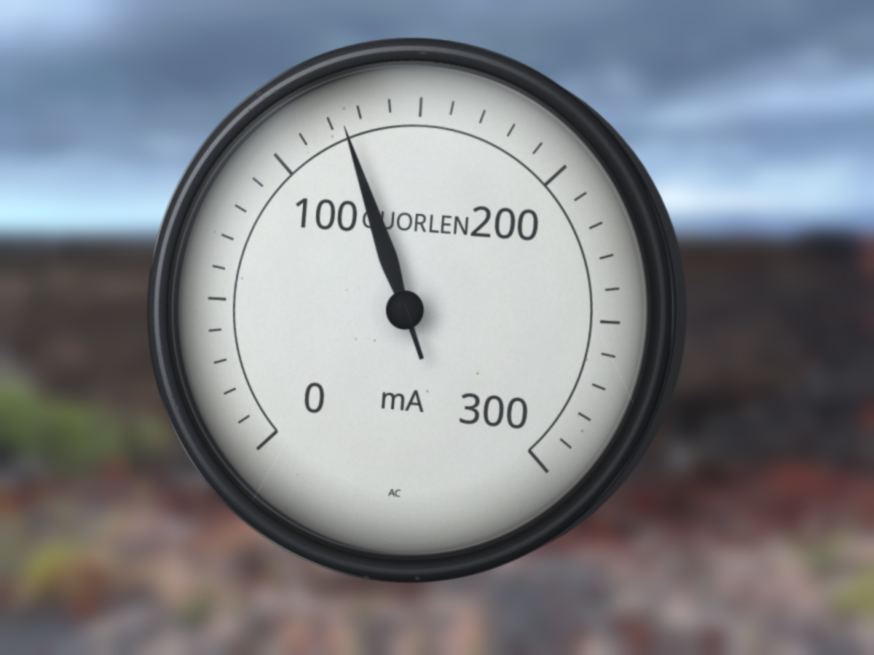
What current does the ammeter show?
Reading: 125 mA
